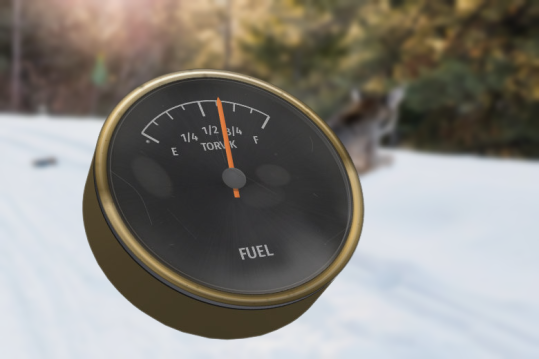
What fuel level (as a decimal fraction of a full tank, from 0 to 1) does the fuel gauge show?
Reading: 0.625
